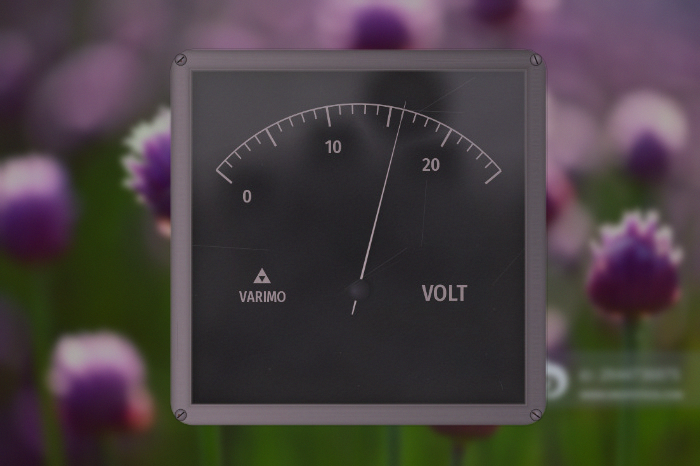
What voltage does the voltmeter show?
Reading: 16 V
